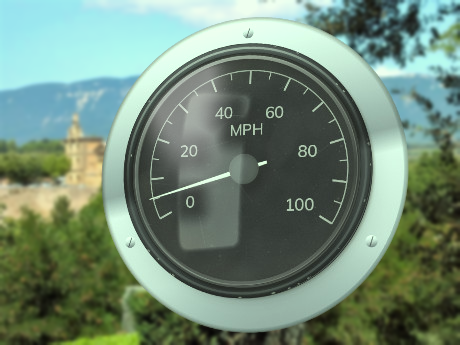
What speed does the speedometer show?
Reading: 5 mph
